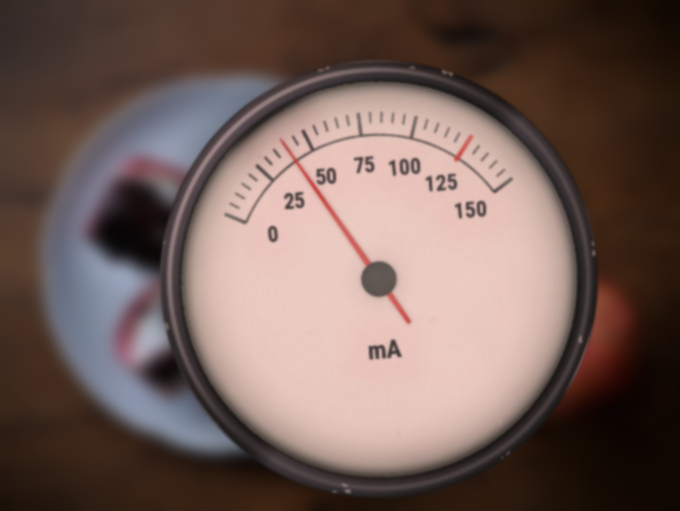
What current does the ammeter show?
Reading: 40 mA
